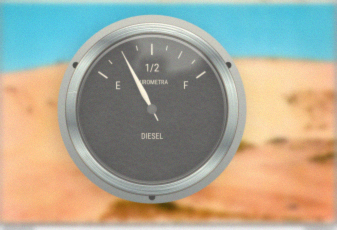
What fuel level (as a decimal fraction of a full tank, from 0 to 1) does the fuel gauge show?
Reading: 0.25
